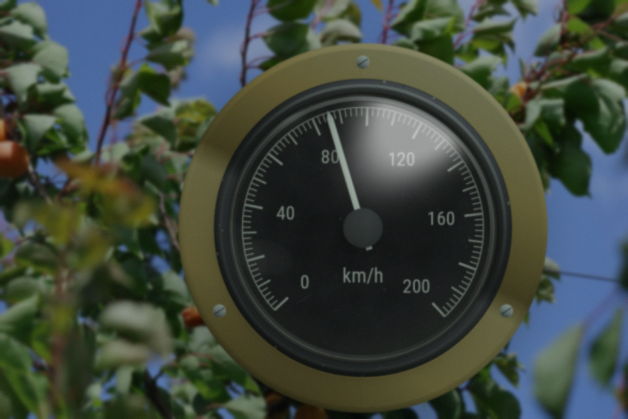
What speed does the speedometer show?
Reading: 86 km/h
